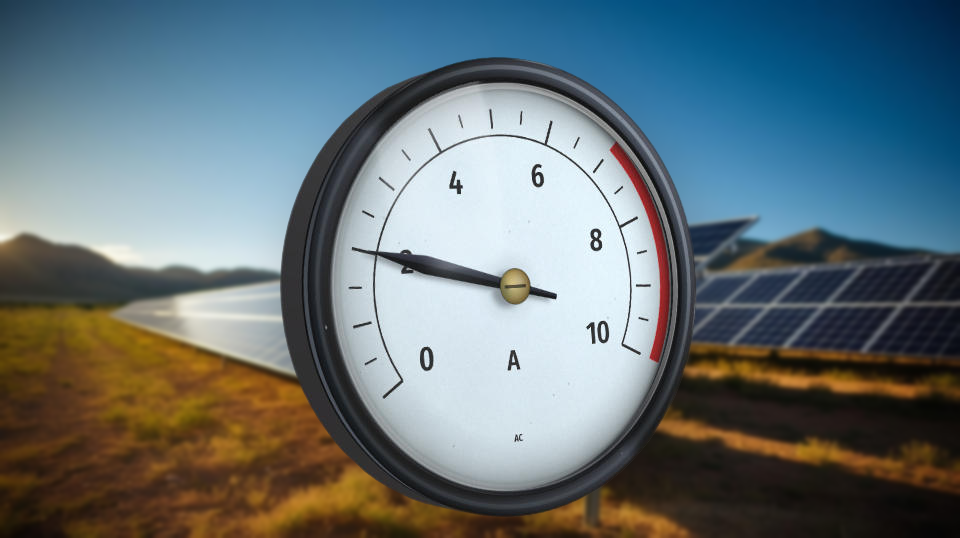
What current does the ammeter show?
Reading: 2 A
